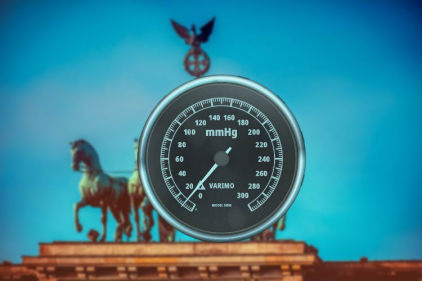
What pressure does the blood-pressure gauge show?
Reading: 10 mmHg
